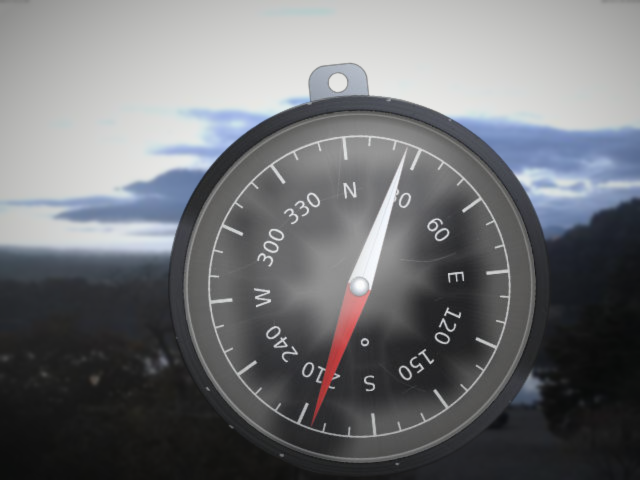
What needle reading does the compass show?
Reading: 205 °
